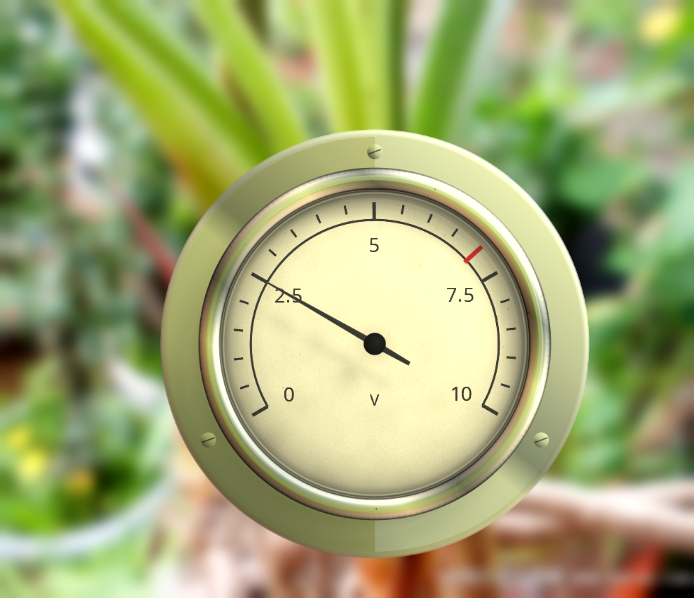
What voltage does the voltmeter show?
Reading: 2.5 V
